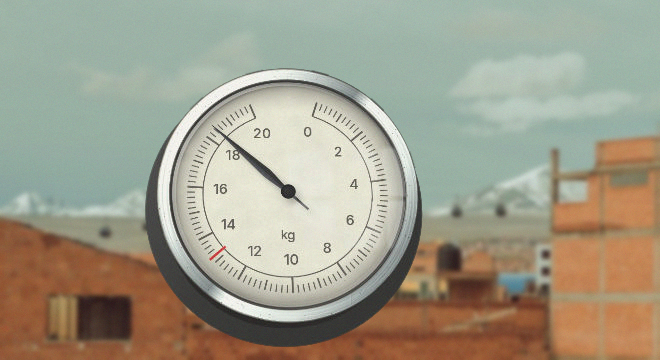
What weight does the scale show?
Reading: 18.4 kg
